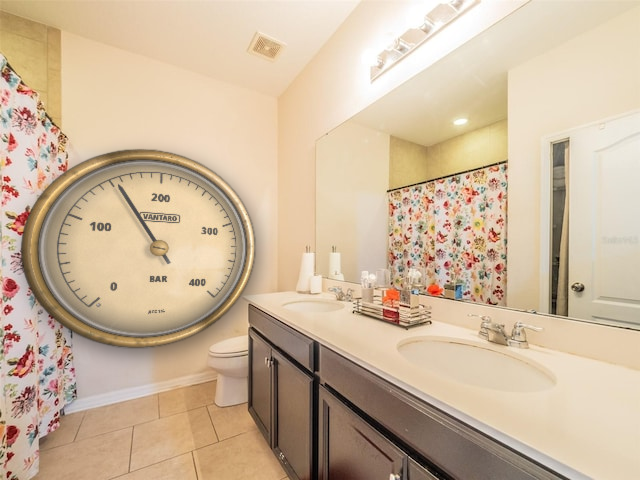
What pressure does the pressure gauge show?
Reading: 155 bar
